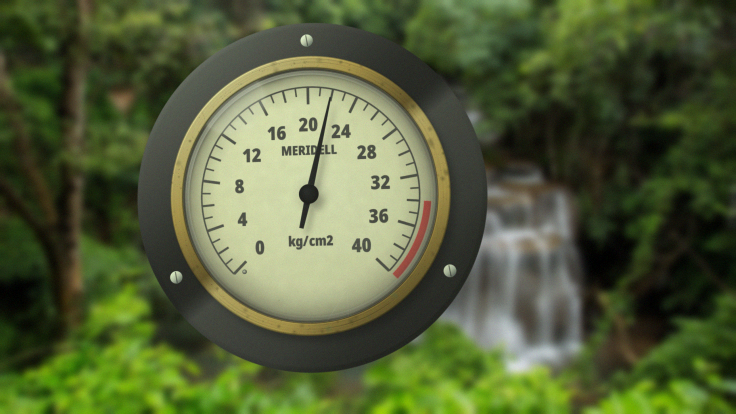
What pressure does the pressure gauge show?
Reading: 22 kg/cm²
